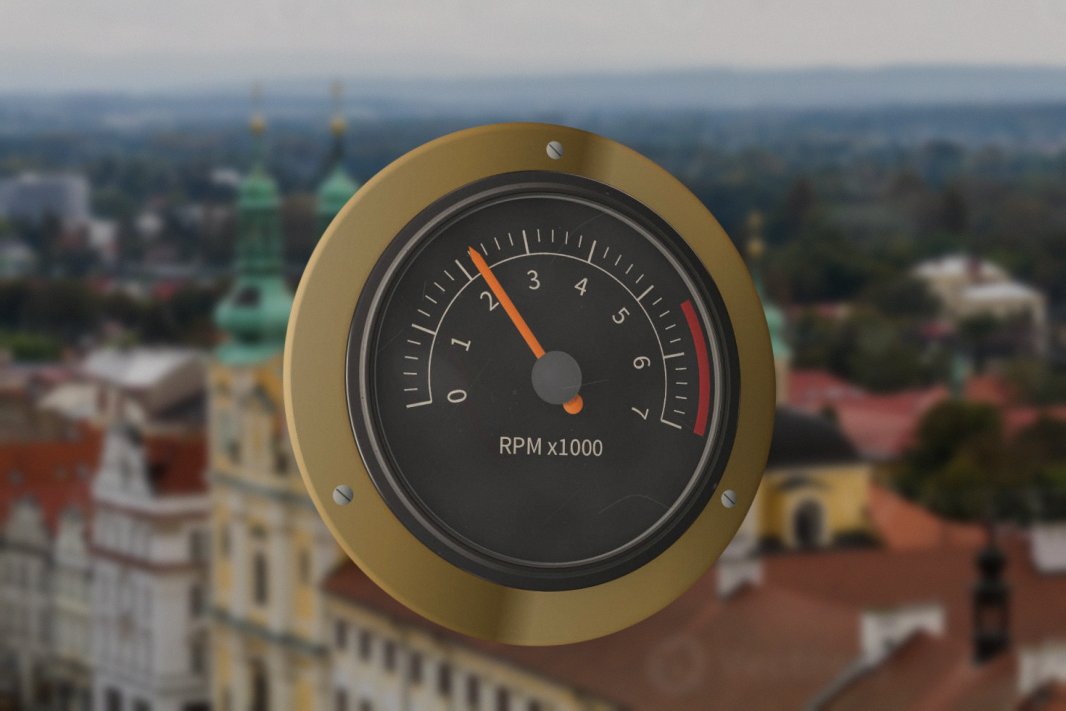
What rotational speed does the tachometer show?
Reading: 2200 rpm
